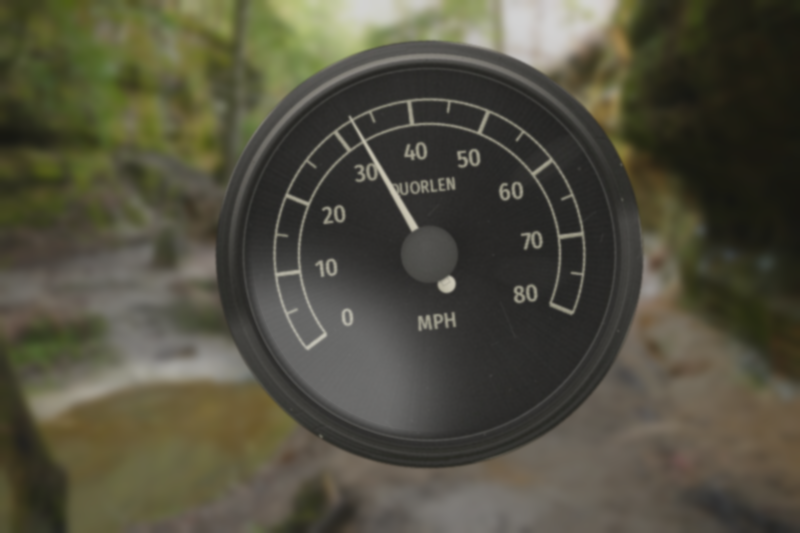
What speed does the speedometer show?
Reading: 32.5 mph
